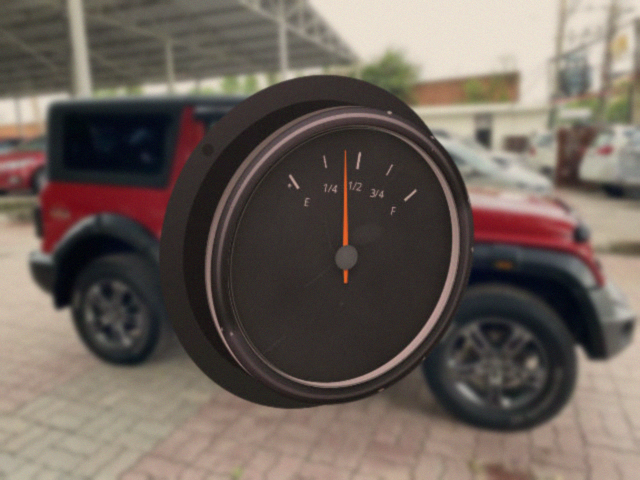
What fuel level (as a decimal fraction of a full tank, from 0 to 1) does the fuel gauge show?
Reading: 0.375
